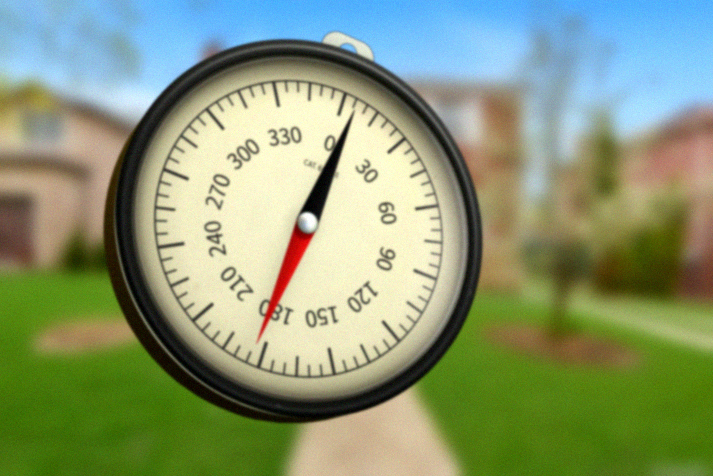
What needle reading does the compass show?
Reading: 185 °
